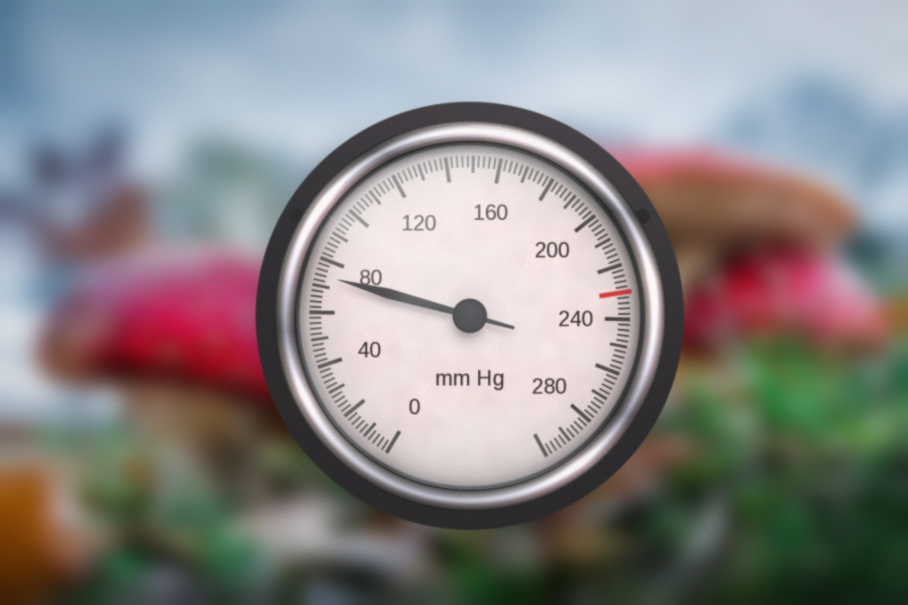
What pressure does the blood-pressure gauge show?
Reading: 74 mmHg
